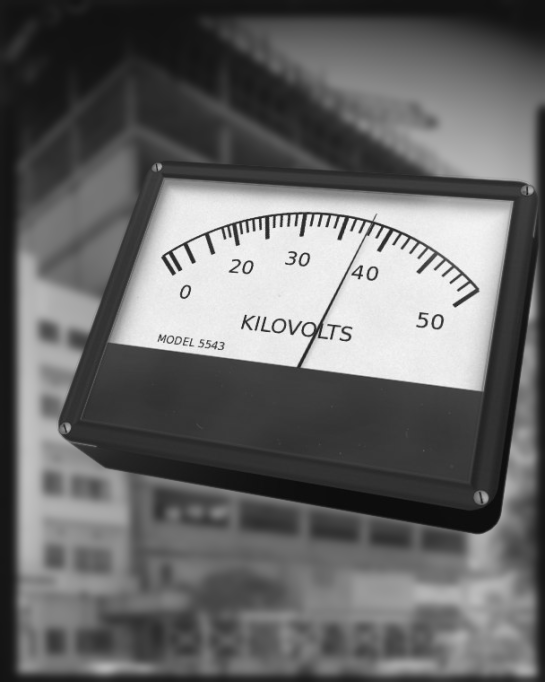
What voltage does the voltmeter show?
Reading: 38 kV
